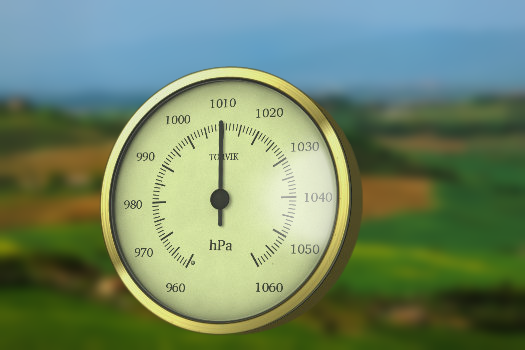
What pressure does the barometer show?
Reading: 1010 hPa
